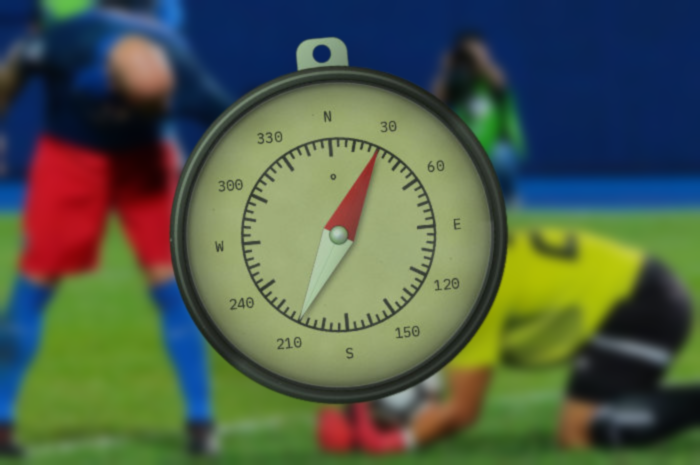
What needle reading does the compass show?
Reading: 30 °
